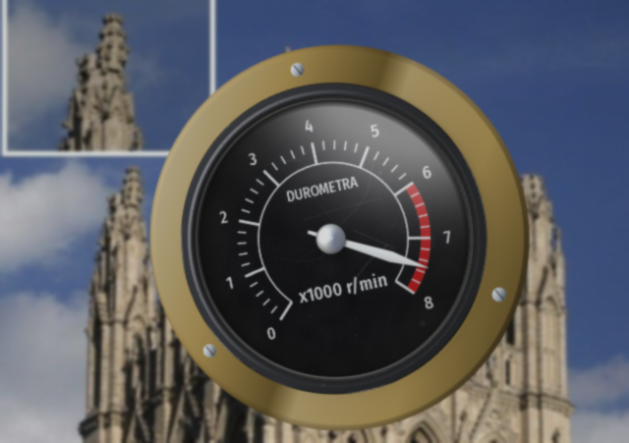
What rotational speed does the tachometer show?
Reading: 7500 rpm
